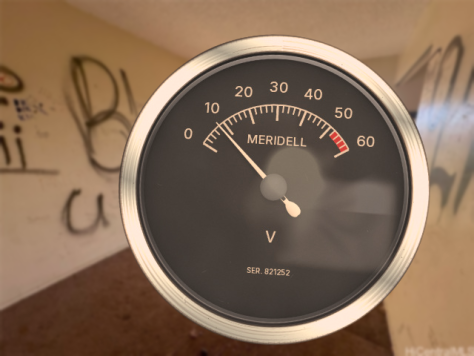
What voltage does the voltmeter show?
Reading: 8 V
